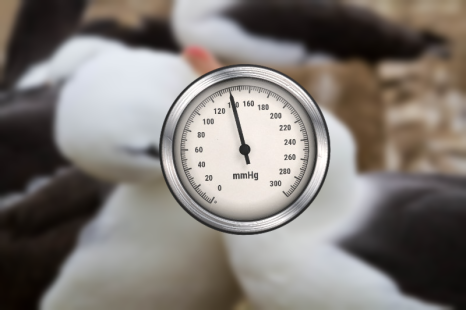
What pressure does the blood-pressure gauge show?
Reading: 140 mmHg
